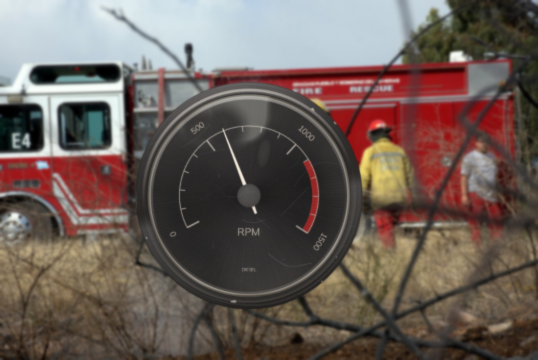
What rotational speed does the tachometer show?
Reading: 600 rpm
